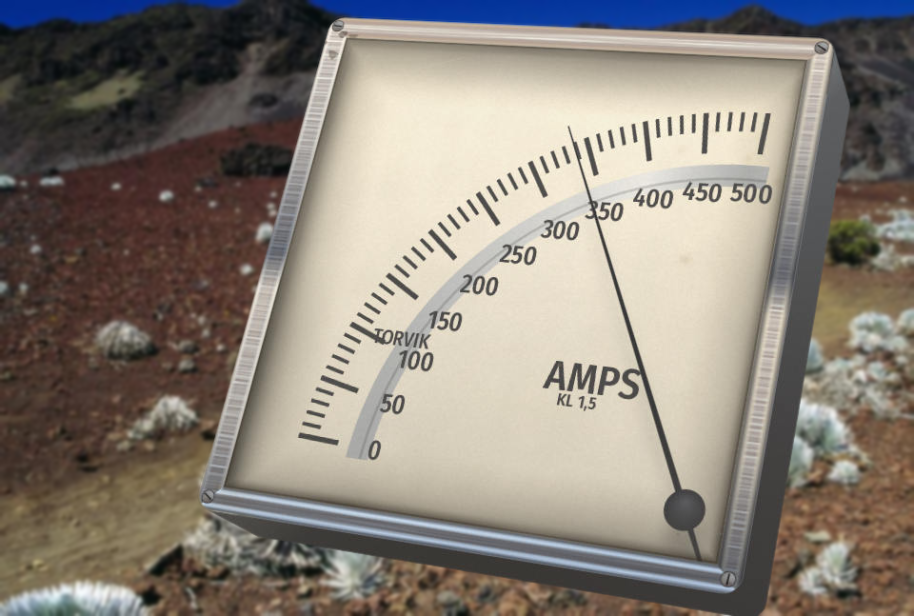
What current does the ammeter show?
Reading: 340 A
